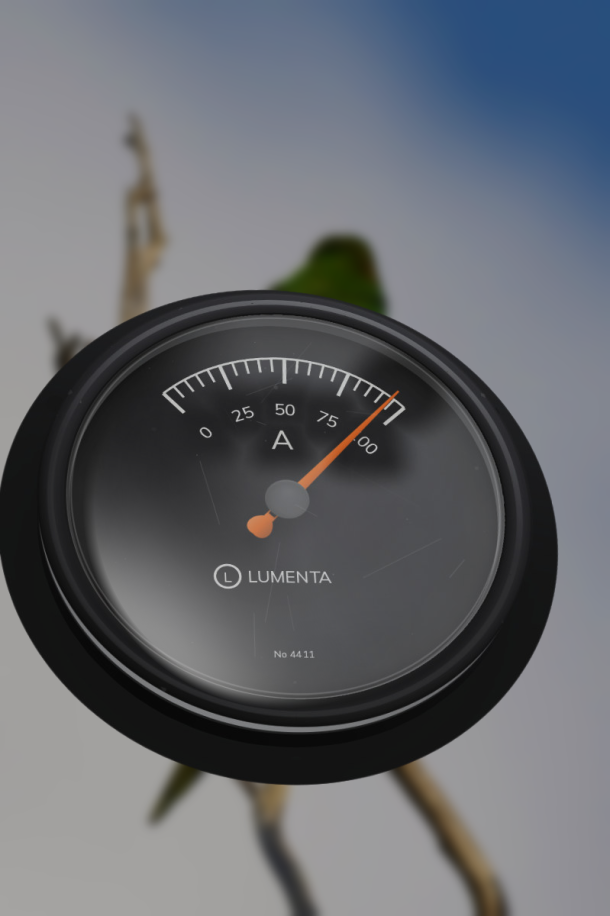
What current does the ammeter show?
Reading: 95 A
